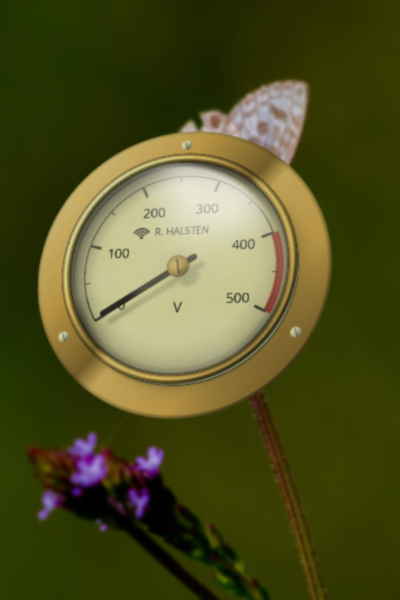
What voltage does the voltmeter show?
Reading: 0 V
